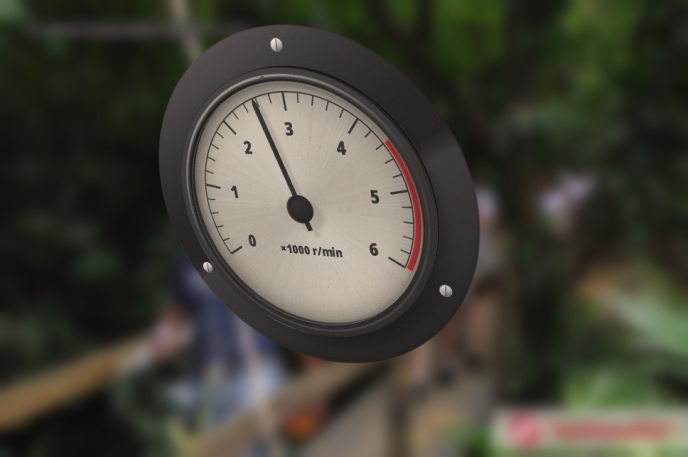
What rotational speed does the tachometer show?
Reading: 2600 rpm
